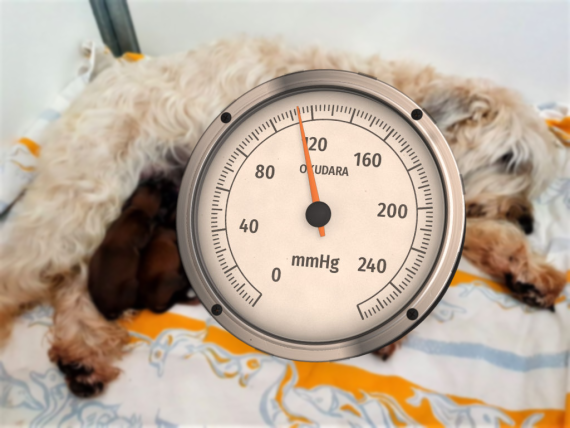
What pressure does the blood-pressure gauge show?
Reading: 114 mmHg
